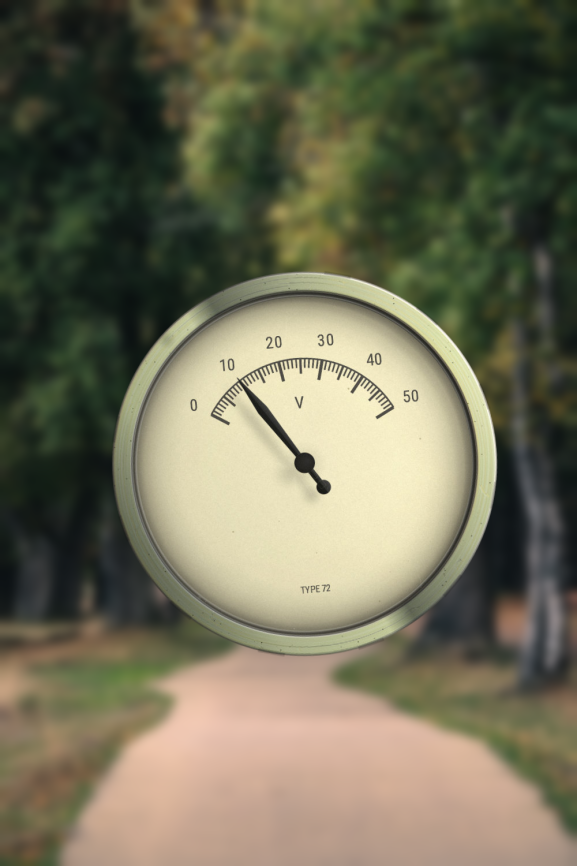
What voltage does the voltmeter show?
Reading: 10 V
